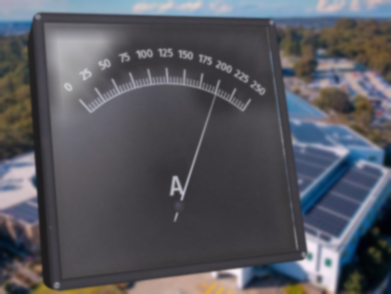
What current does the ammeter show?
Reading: 200 A
